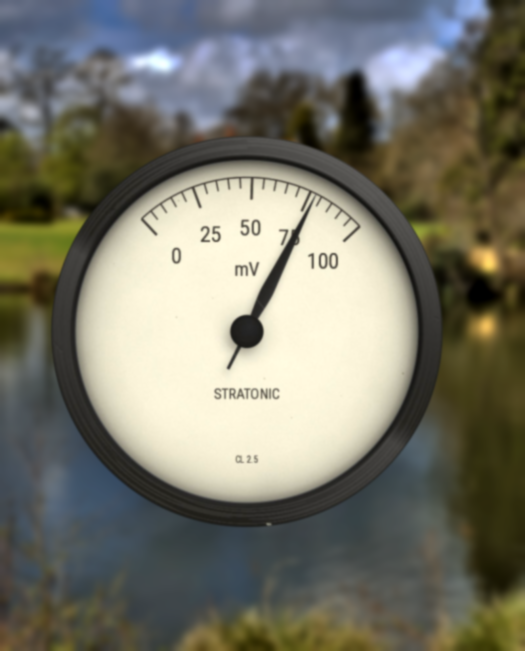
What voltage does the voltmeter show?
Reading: 77.5 mV
